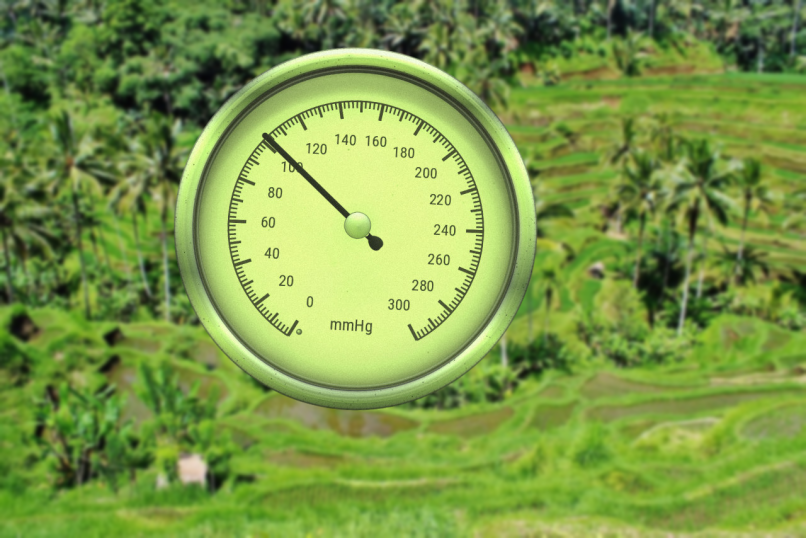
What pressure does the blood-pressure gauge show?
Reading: 102 mmHg
